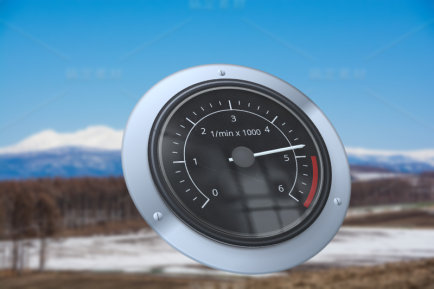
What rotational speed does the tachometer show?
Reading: 4800 rpm
